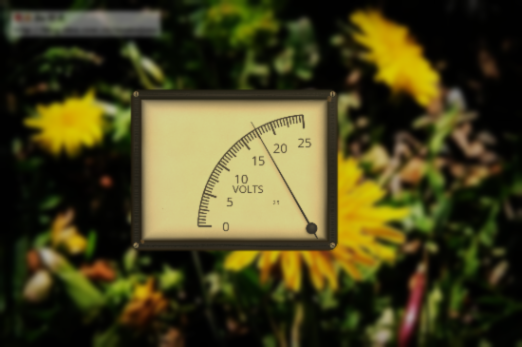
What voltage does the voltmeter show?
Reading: 17.5 V
